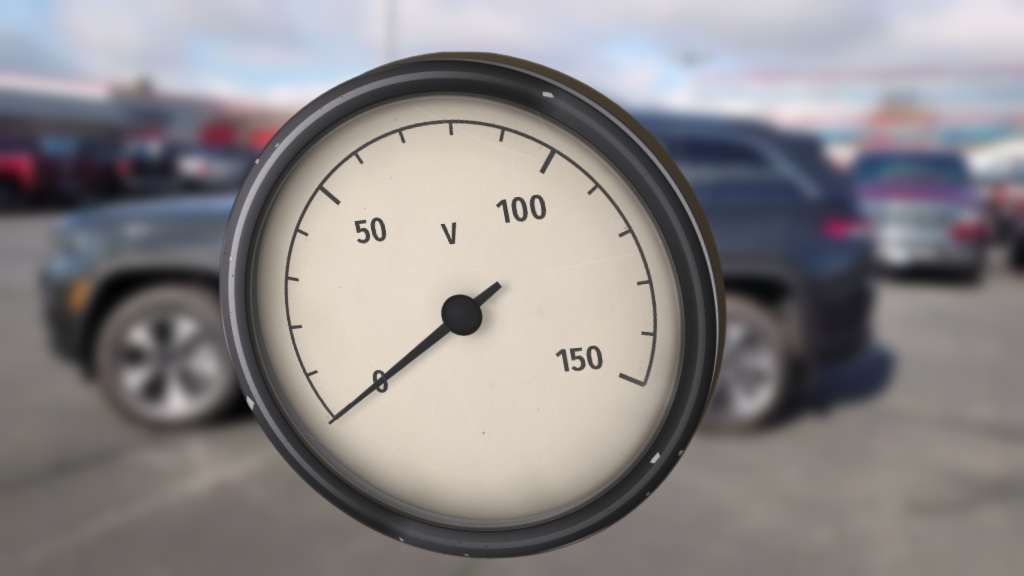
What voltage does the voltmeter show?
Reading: 0 V
